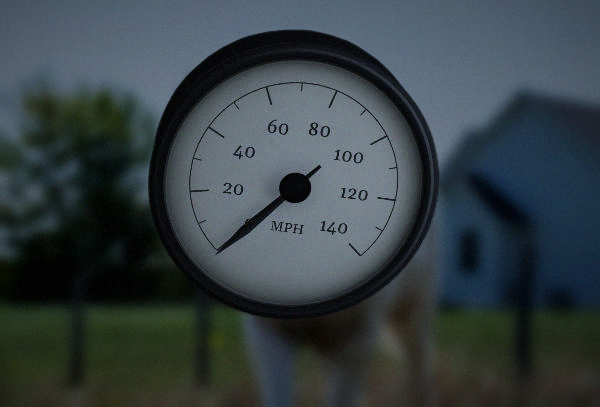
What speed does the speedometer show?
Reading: 0 mph
